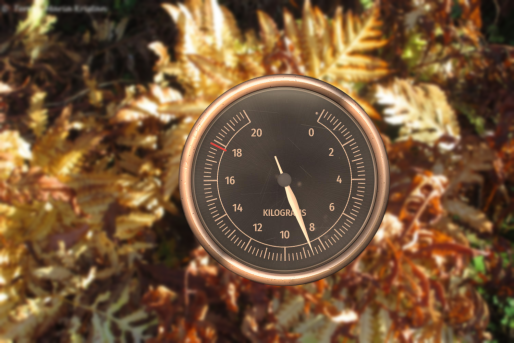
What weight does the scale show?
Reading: 8.6 kg
